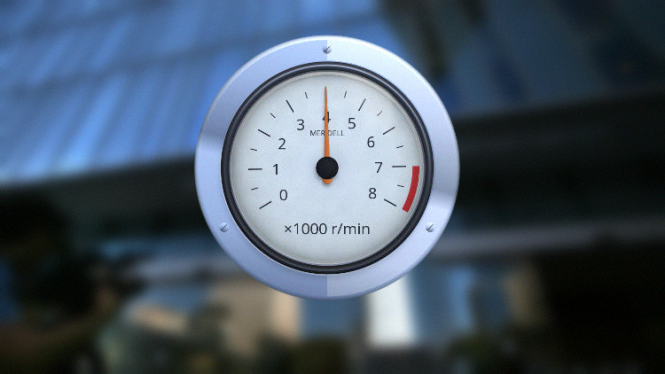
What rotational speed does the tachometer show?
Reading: 4000 rpm
